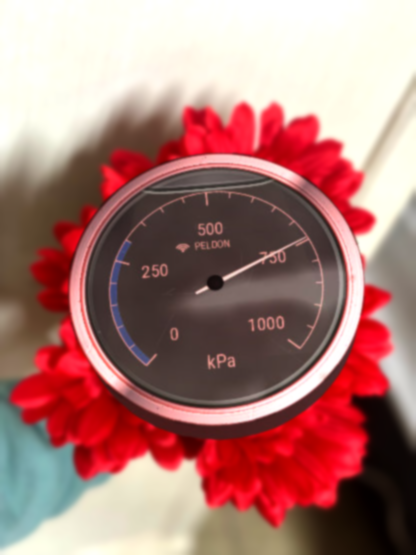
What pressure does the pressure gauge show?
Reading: 750 kPa
